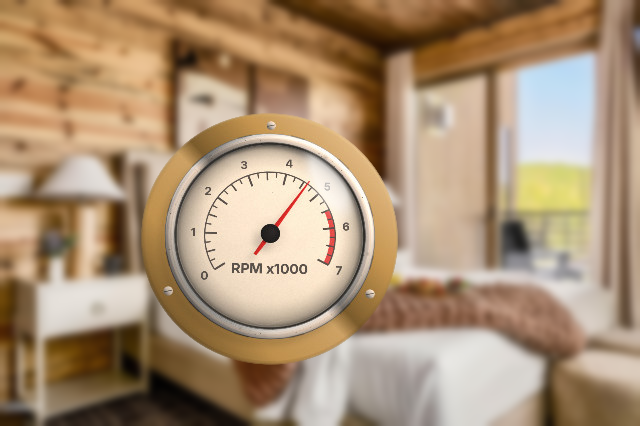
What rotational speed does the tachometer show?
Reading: 4625 rpm
